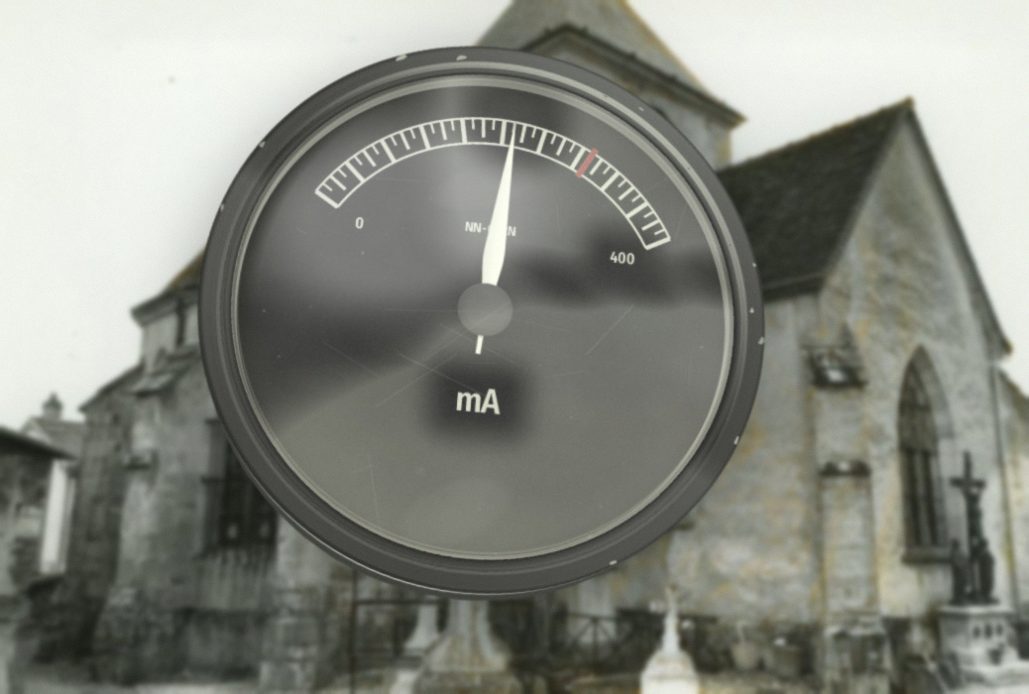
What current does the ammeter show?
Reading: 210 mA
